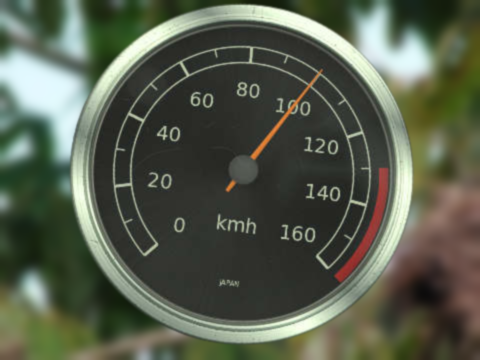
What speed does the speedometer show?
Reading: 100 km/h
